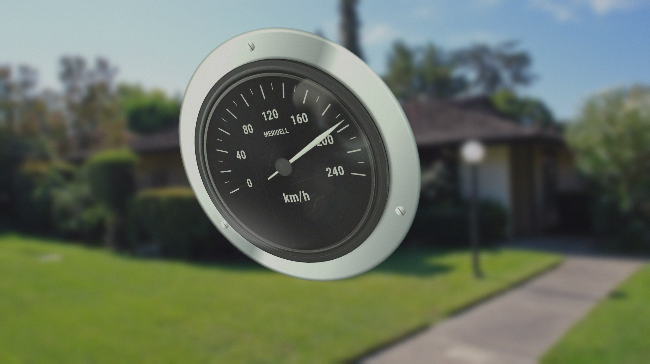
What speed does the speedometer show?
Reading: 195 km/h
